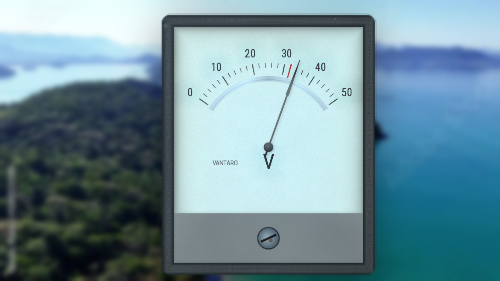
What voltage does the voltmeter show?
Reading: 34 V
